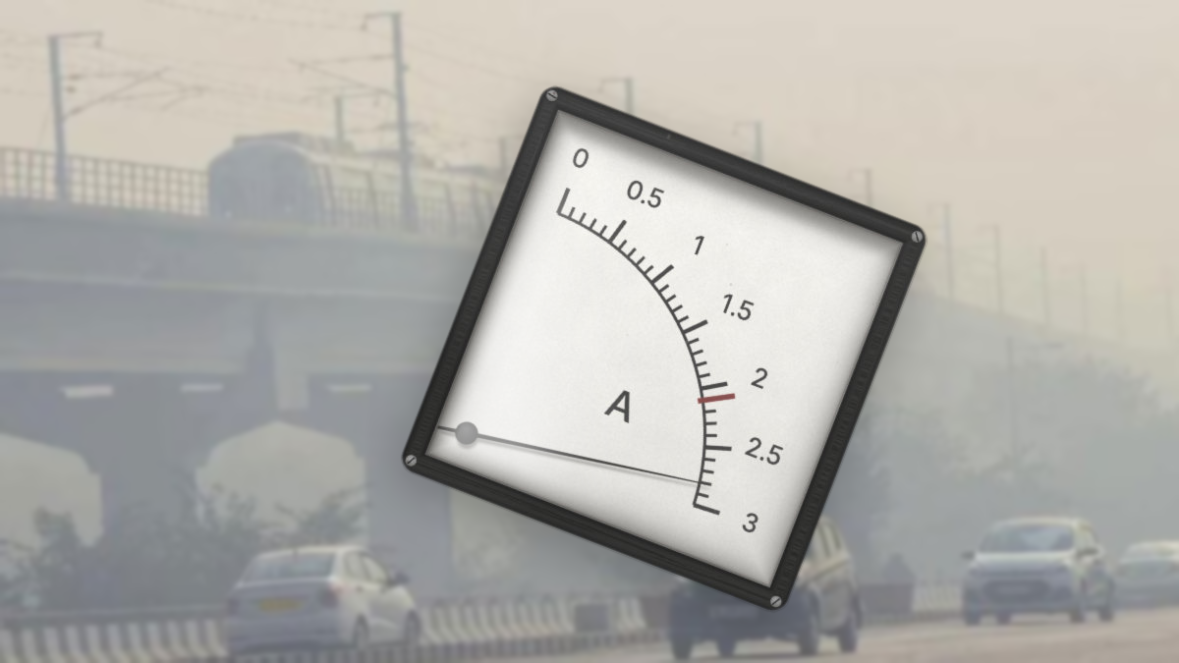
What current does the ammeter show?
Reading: 2.8 A
